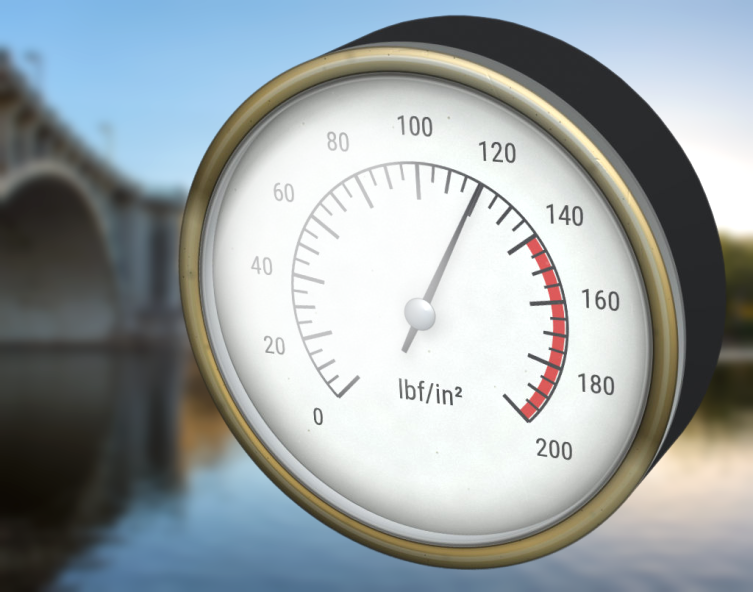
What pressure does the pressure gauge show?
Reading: 120 psi
